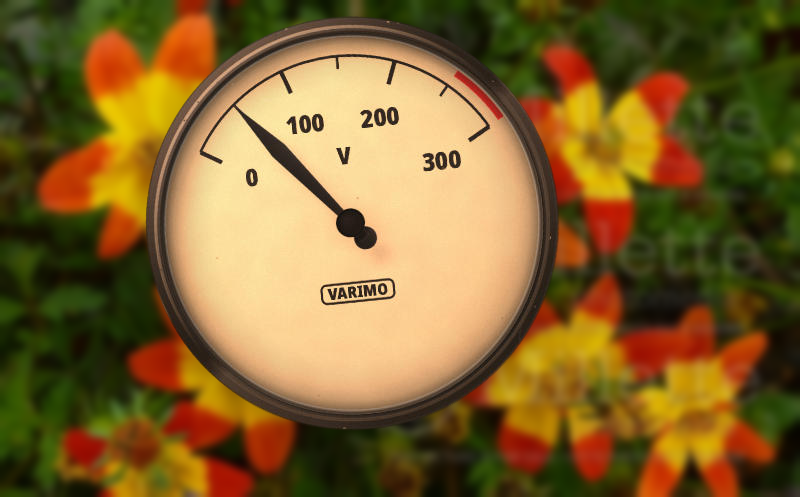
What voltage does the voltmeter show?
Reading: 50 V
